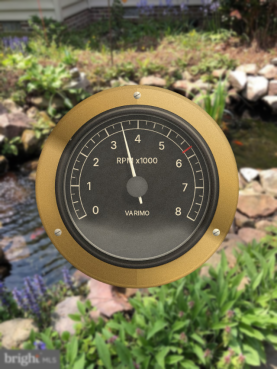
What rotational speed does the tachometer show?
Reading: 3500 rpm
